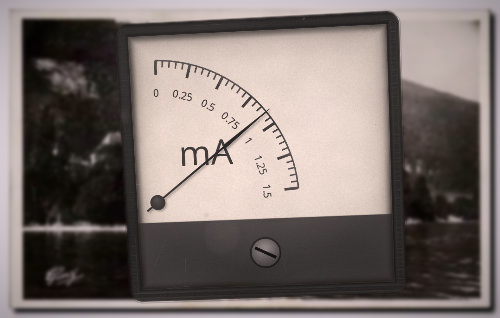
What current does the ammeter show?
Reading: 0.9 mA
